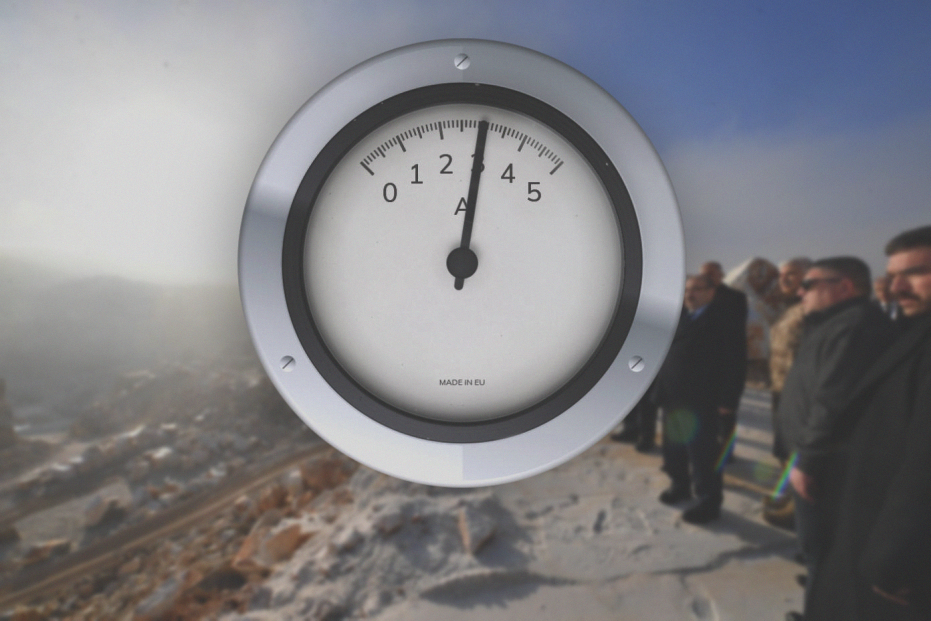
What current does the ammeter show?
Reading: 3 A
